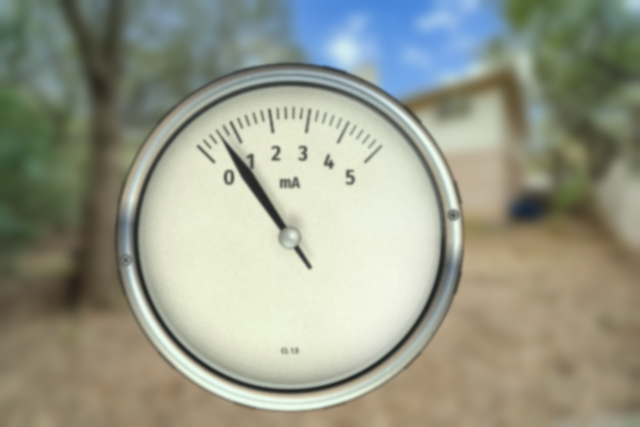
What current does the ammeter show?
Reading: 0.6 mA
